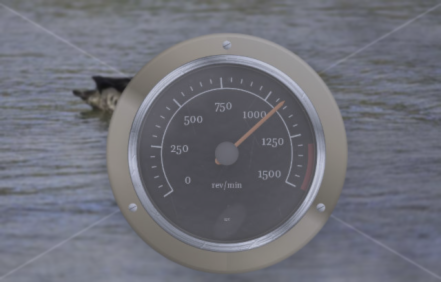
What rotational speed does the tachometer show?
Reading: 1075 rpm
